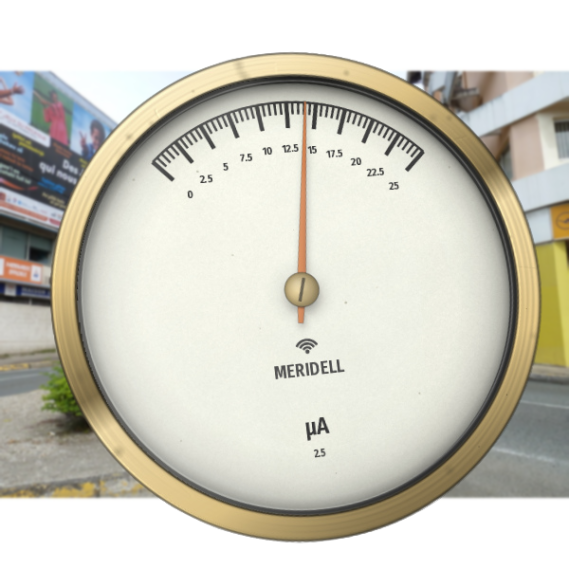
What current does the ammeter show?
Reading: 14 µA
